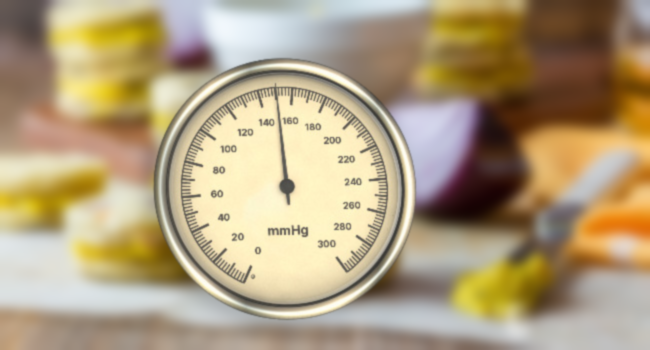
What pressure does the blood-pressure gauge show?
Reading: 150 mmHg
